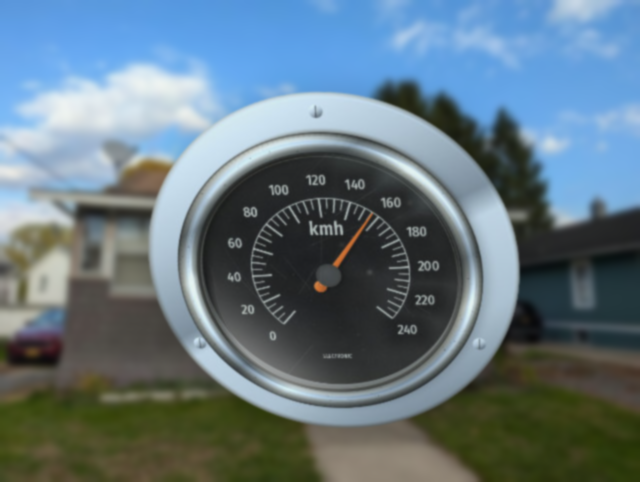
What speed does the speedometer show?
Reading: 155 km/h
